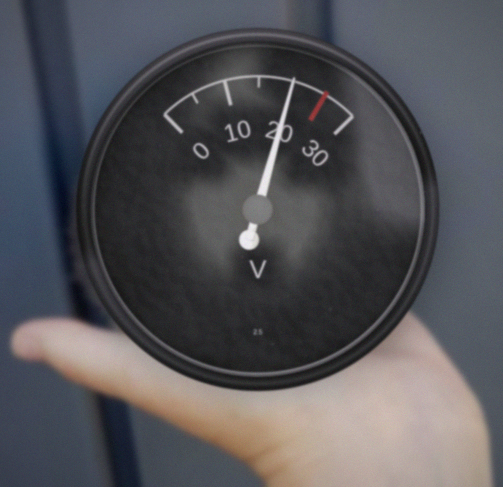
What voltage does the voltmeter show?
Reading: 20 V
